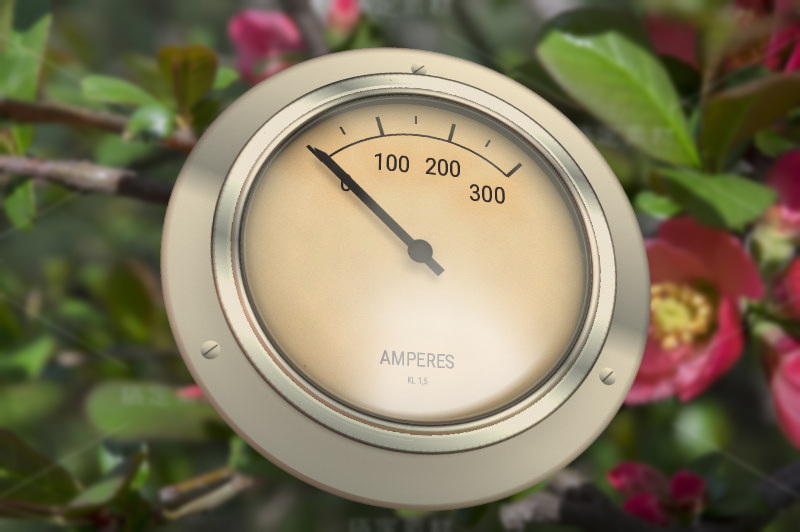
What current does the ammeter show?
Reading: 0 A
